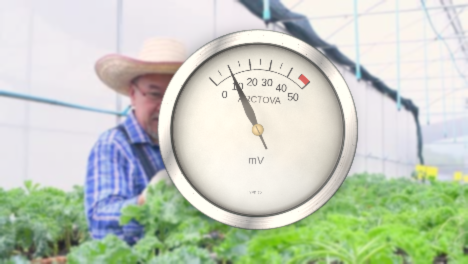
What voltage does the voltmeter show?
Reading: 10 mV
